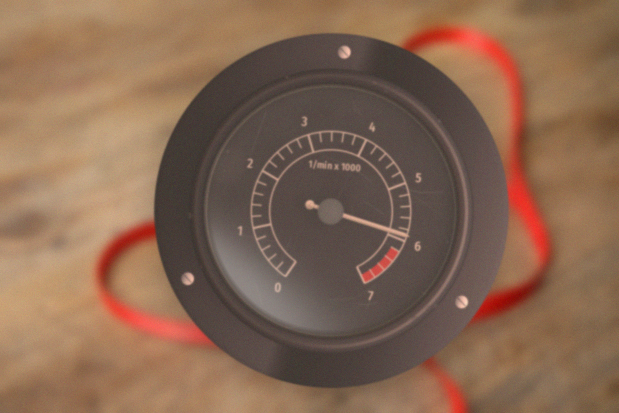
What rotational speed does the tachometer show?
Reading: 5900 rpm
